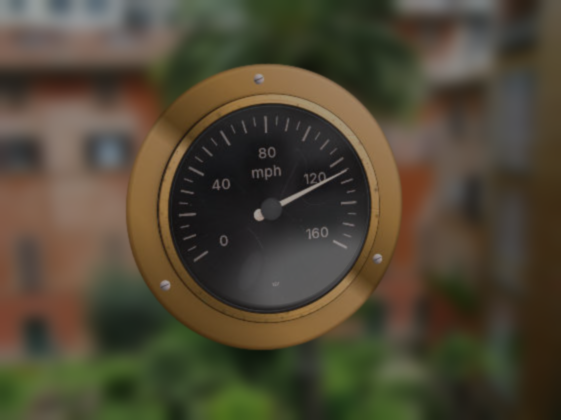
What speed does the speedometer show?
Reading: 125 mph
